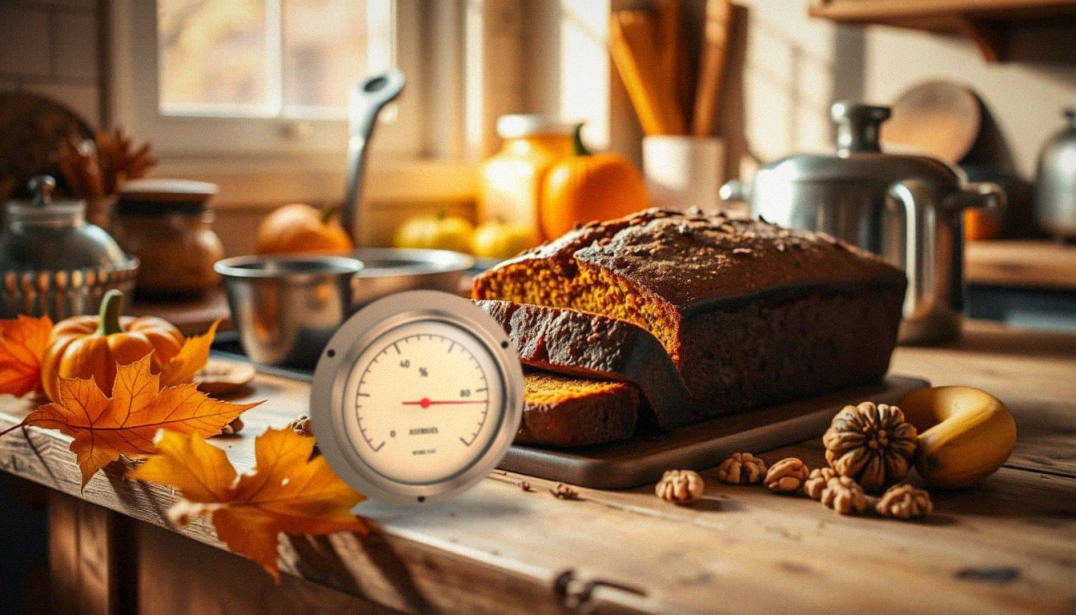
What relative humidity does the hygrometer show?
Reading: 84 %
